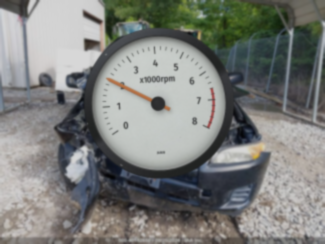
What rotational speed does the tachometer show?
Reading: 2000 rpm
